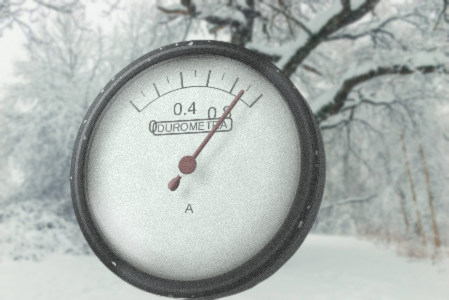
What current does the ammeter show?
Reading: 0.9 A
